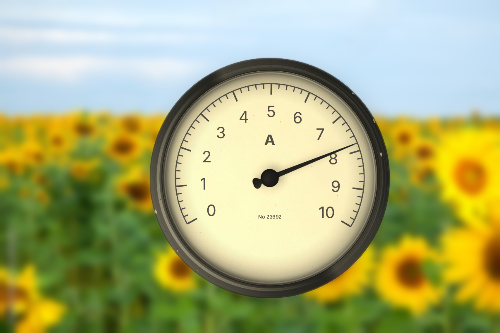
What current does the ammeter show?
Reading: 7.8 A
